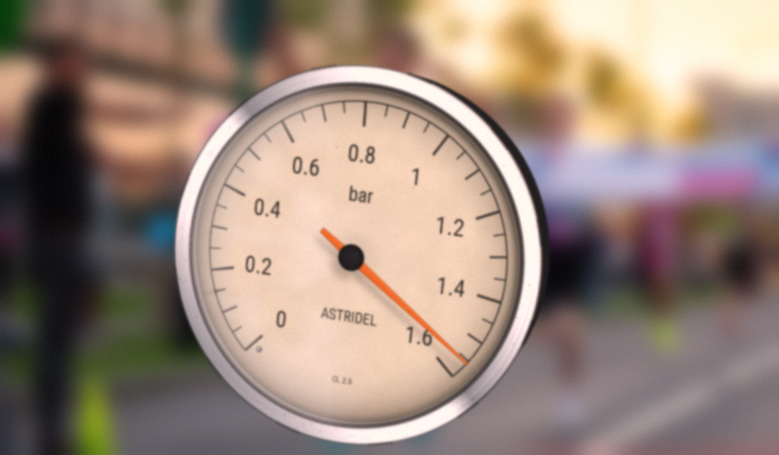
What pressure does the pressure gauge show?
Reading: 1.55 bar
